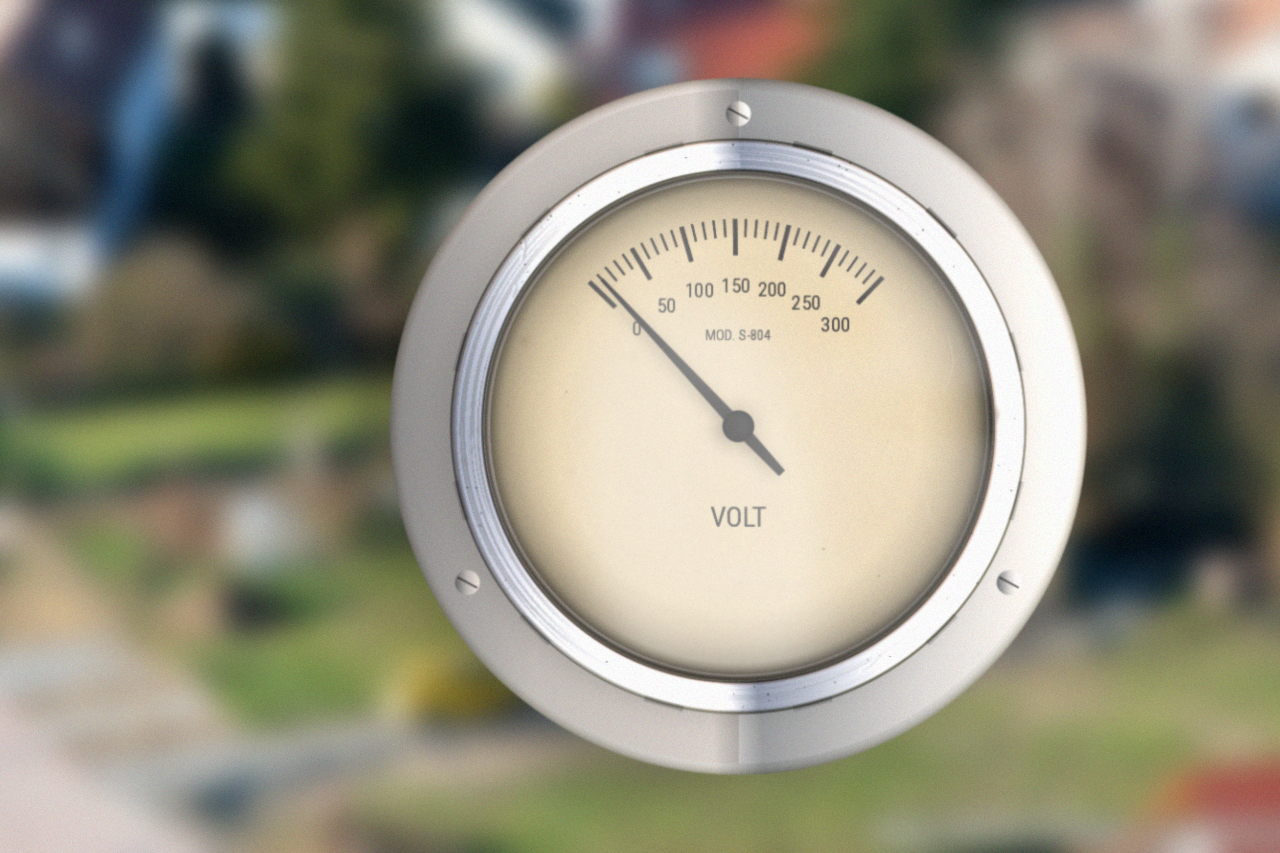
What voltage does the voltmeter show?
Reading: 10 V
